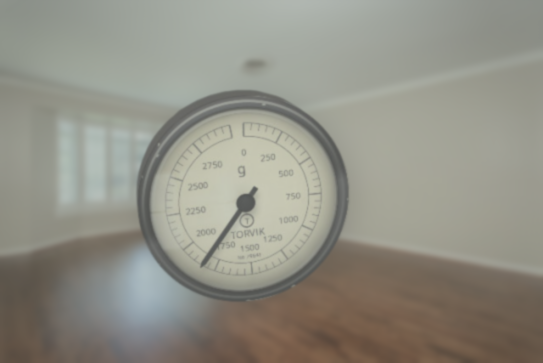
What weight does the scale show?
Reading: 1850 g
